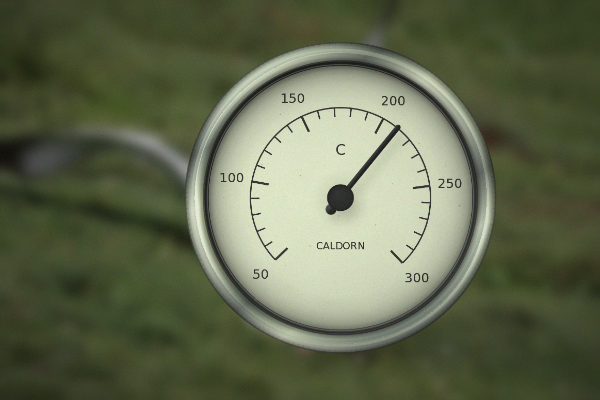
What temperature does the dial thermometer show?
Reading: 210 °C
